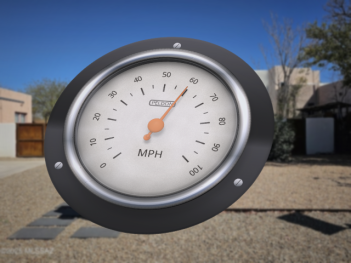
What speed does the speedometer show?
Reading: 60 mph
